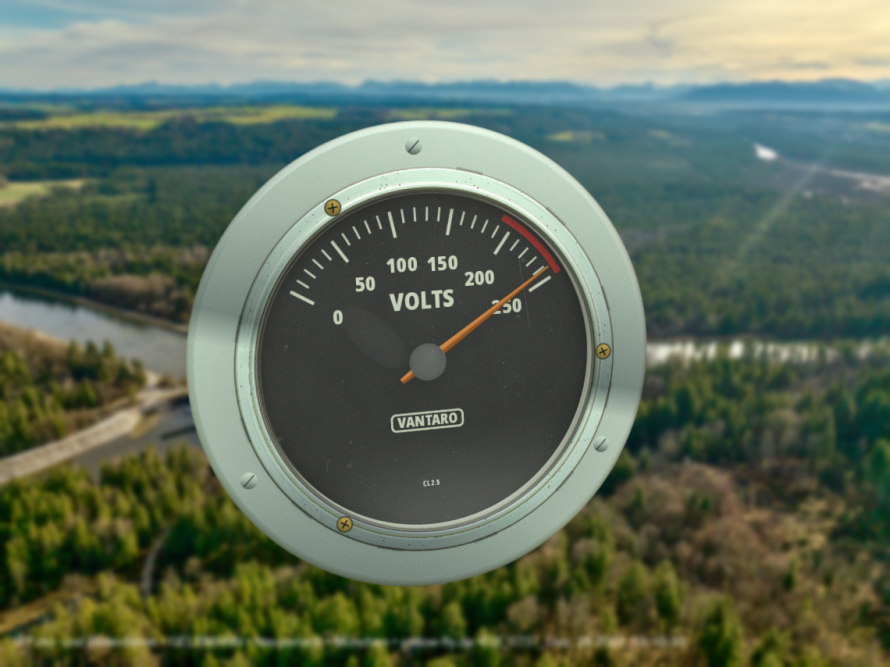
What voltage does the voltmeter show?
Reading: 240 V
